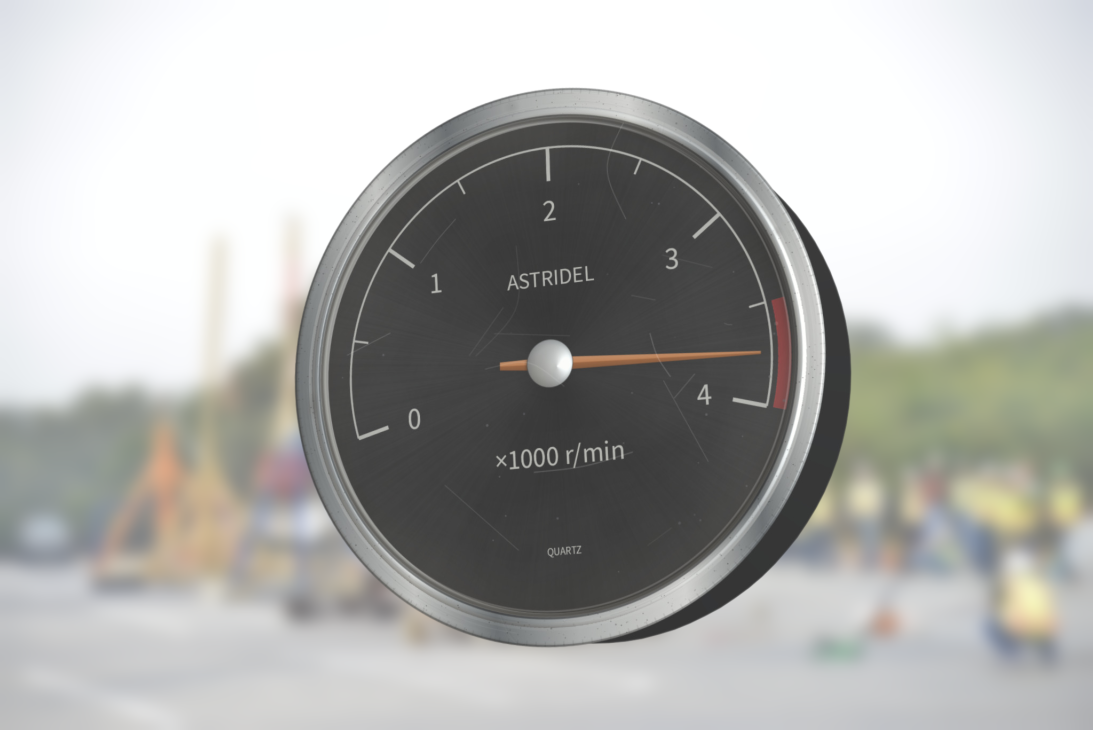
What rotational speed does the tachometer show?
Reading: 3750 rpm
